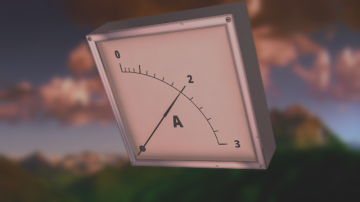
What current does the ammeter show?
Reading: 2 A
